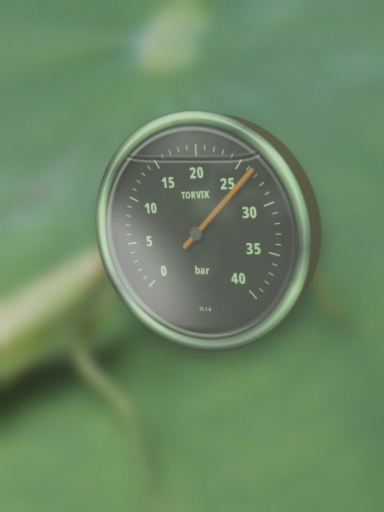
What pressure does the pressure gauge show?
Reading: 26.5 bar
